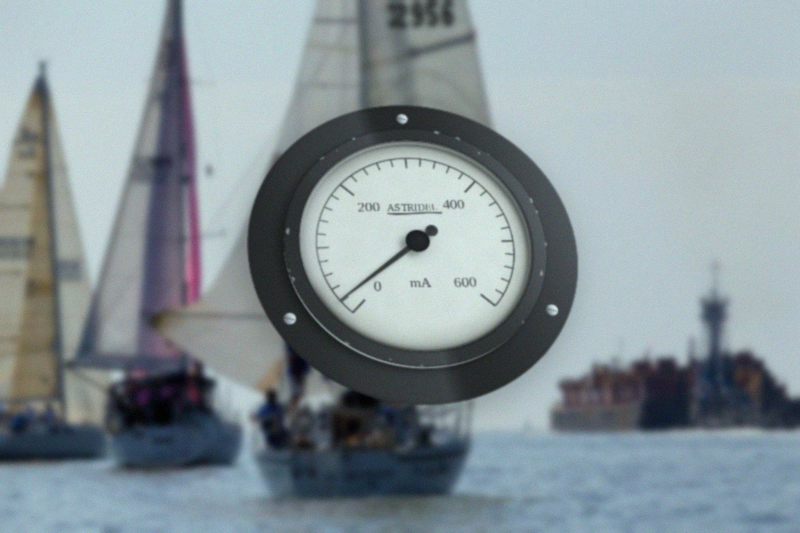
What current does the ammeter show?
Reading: 20 mA
